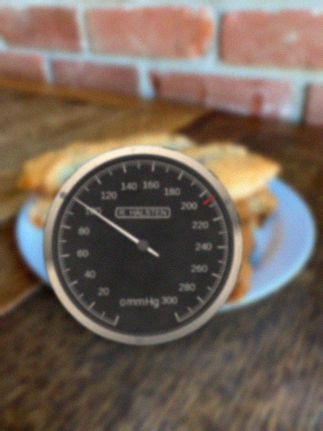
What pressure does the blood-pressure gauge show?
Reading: 100 mmHg
